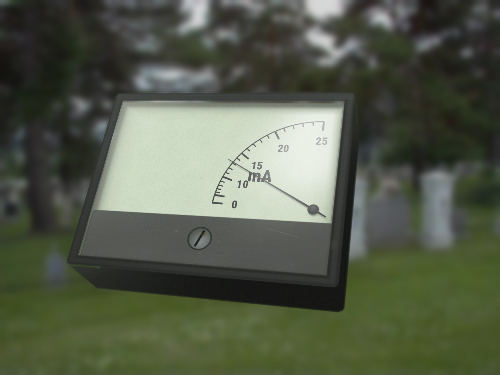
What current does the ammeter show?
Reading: 13 mA
